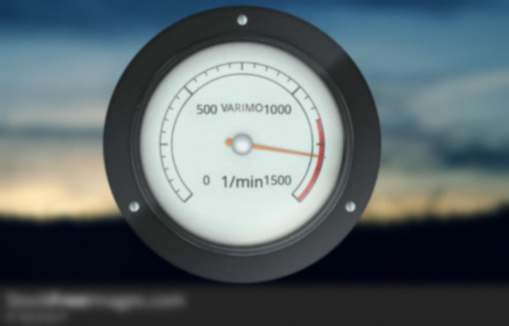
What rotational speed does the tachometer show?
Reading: 1300 rpm
